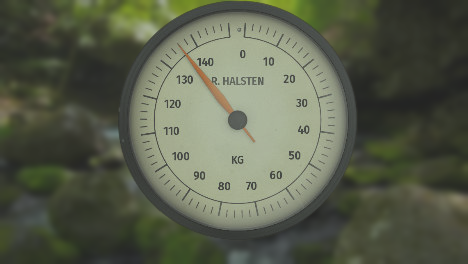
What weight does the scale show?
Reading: 136 kg
